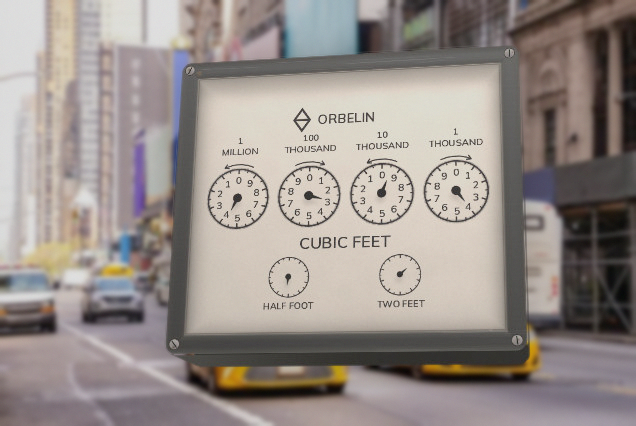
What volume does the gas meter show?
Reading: 429400 ft³
